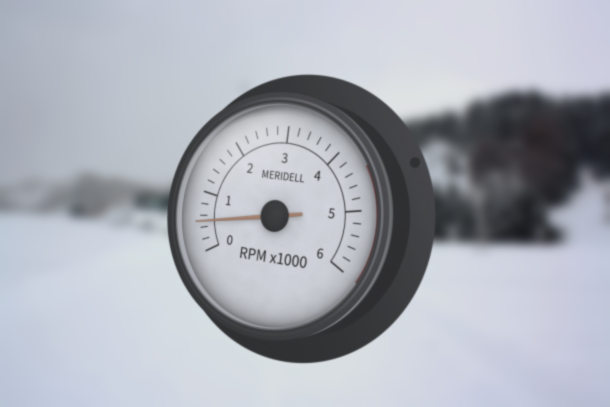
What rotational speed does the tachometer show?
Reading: 500 rpm
